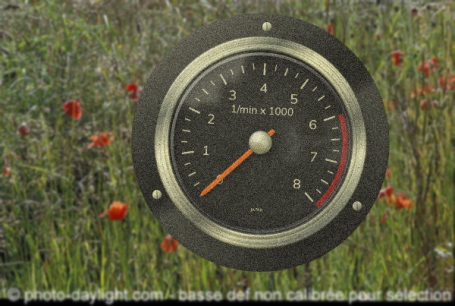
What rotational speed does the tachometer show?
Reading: 0 rpm
